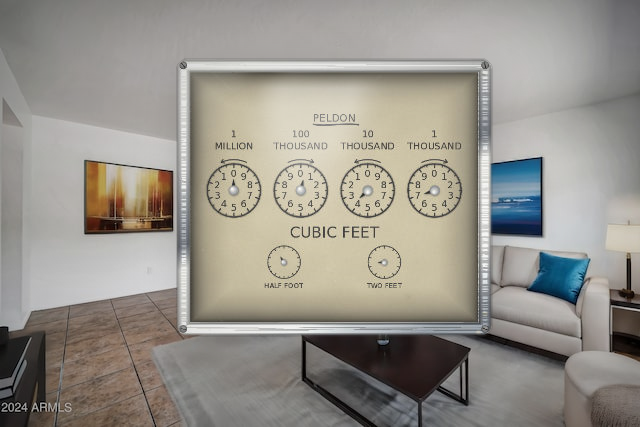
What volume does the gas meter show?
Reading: 3700 ft³
